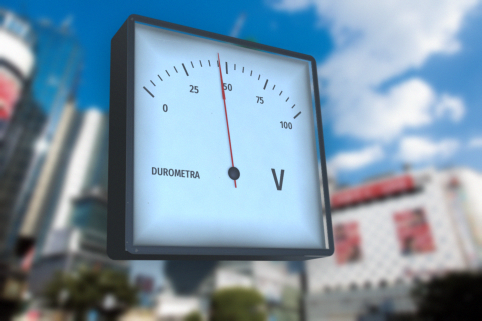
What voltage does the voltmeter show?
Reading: 45 V
